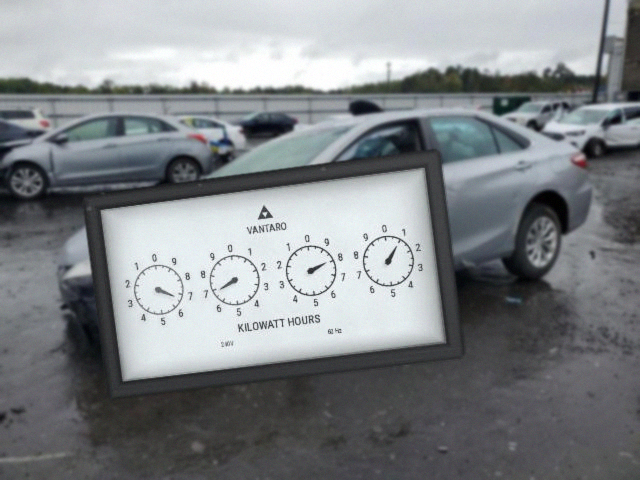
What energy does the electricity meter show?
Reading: 6681 kWh
